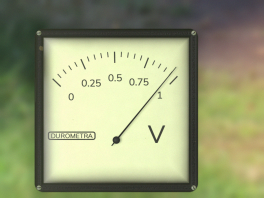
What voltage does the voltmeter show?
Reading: 0.95 V
